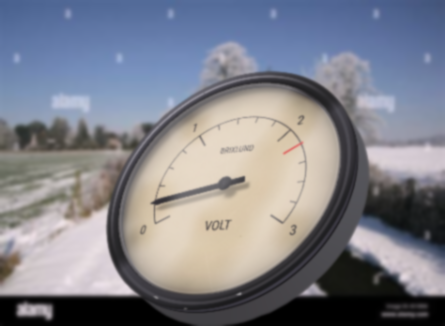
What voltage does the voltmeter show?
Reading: 0.2 V
